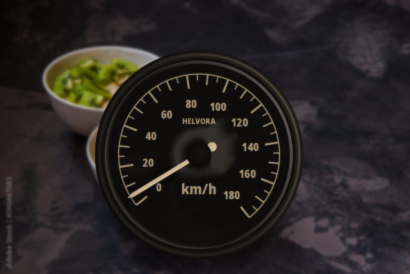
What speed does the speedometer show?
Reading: 5 km/h
